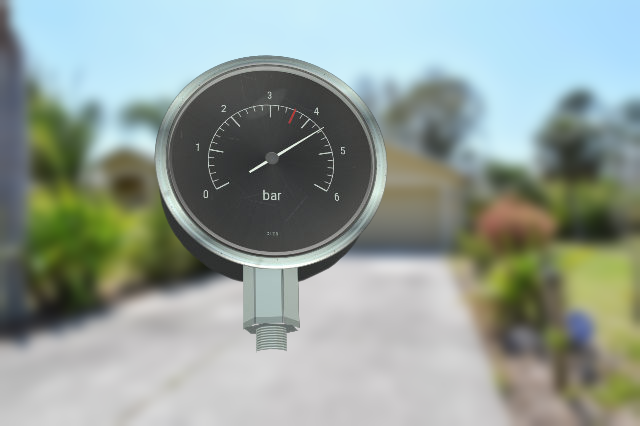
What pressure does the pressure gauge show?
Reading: 4.4 bar
